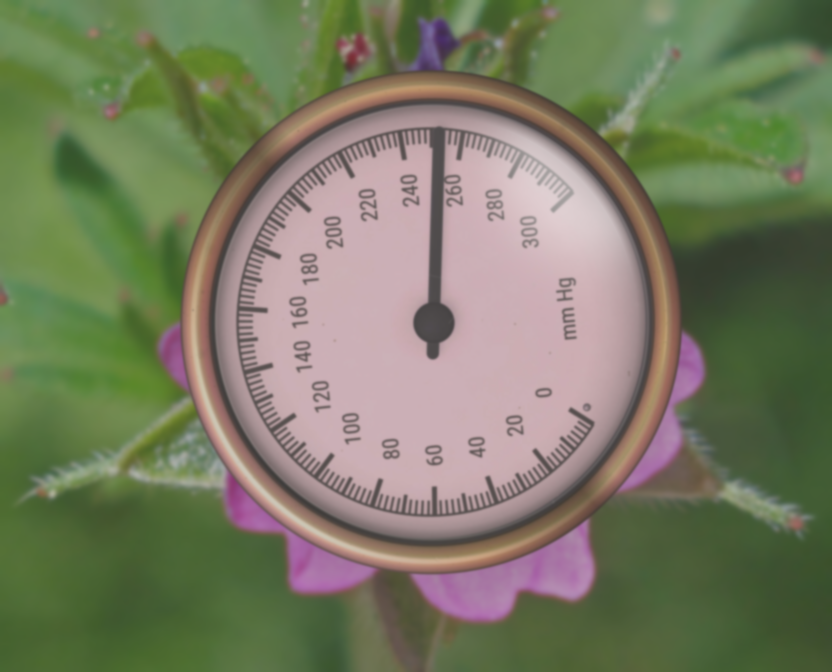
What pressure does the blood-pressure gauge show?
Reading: 252 mmHg
